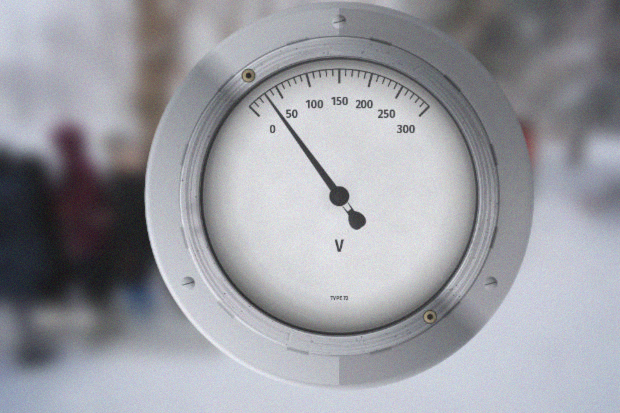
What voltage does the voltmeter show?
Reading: 30 V
